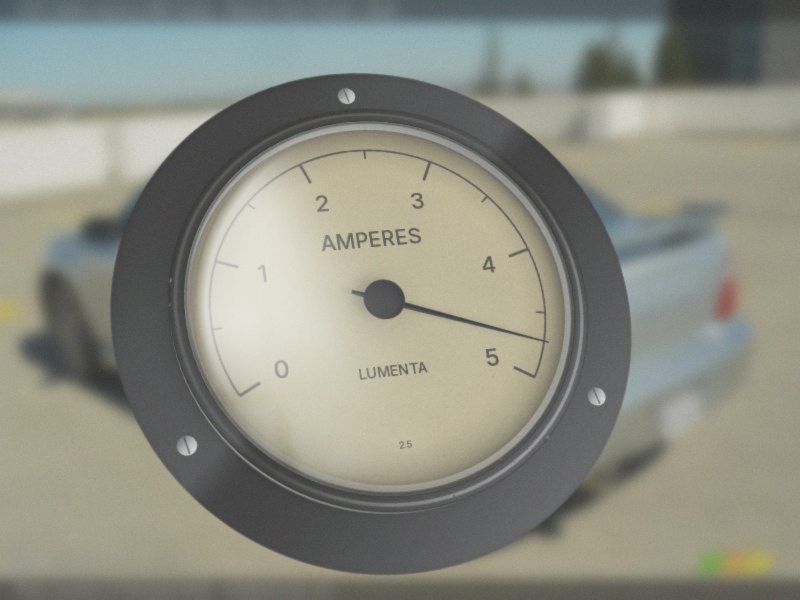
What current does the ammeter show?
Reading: 4.75 A
